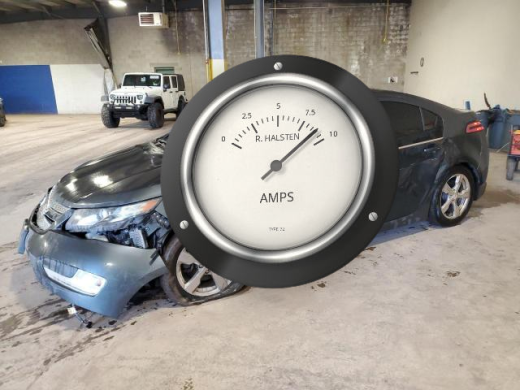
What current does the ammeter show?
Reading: 9 A
